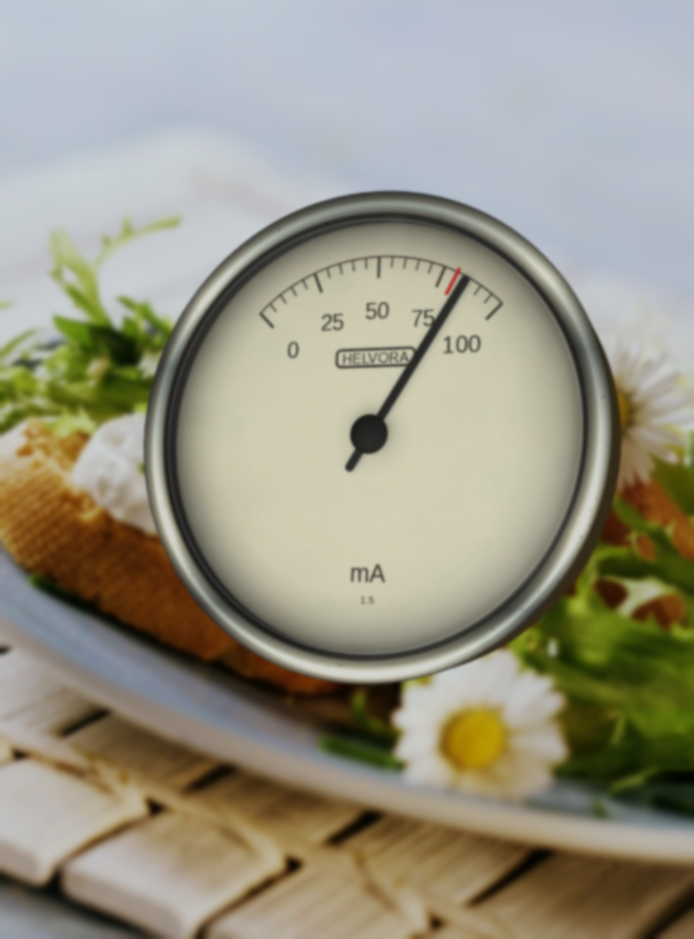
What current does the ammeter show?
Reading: 85 mA
